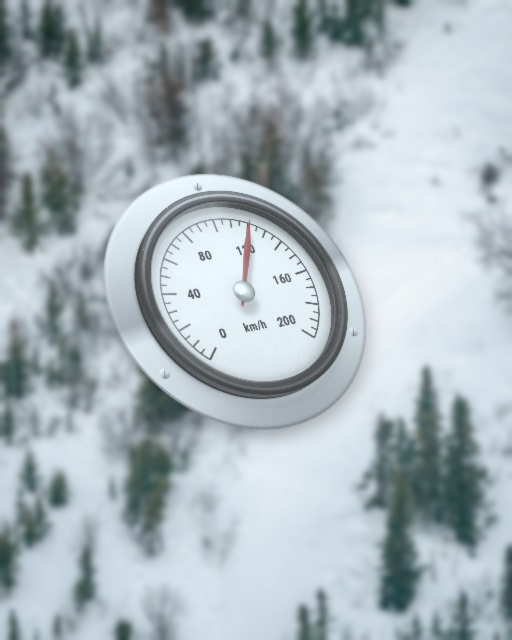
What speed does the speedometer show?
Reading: 120 km/h
